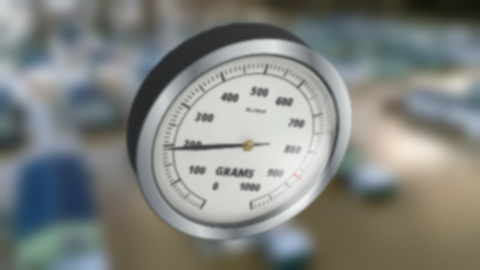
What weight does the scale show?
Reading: 200 g
